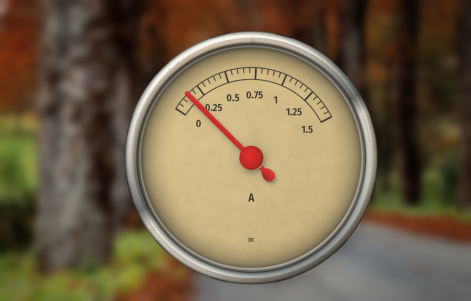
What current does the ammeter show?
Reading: 0.15 A
